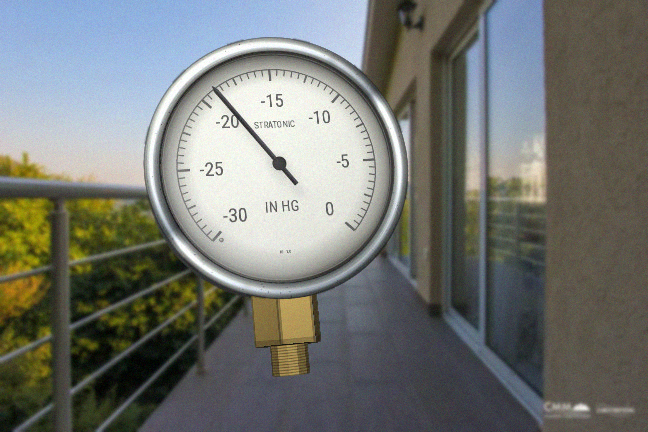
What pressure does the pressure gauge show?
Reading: -19 inHg
